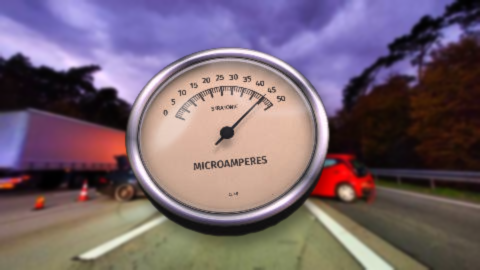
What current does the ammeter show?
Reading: 45 µA
